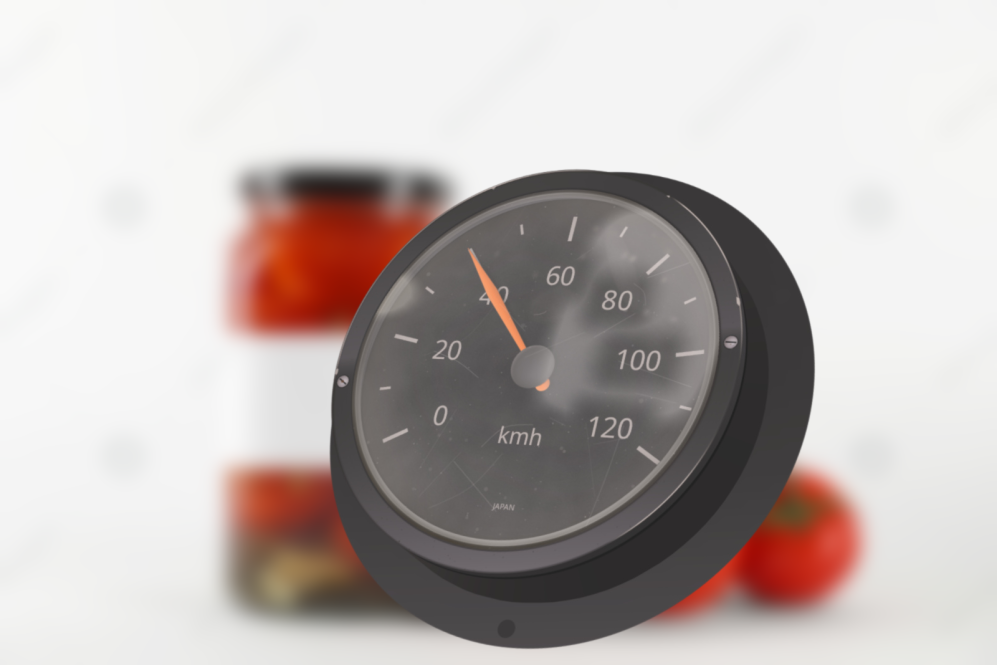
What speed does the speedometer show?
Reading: 40 km/h
